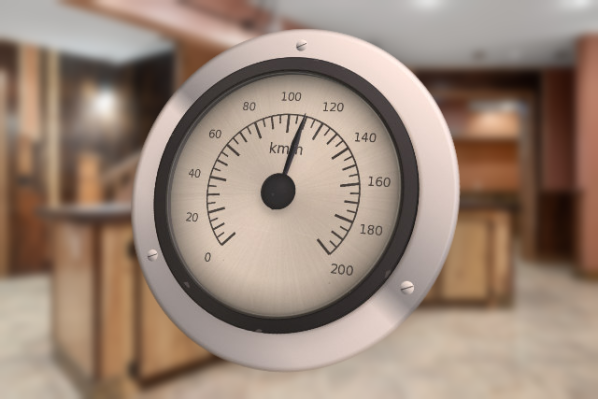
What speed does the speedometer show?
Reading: 110 km/h
